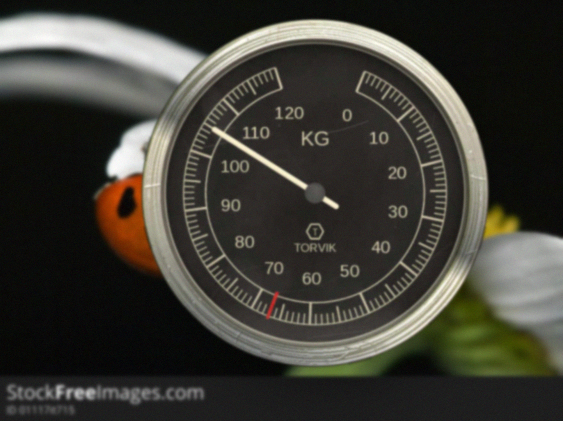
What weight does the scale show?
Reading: 105 kg
